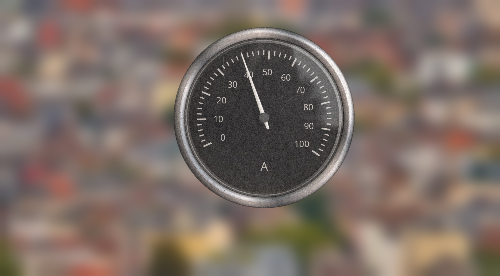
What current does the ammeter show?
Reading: 40 A
